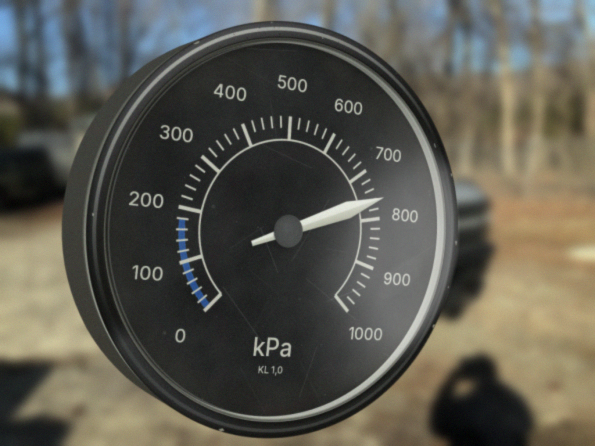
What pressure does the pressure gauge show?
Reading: 760 kPa
